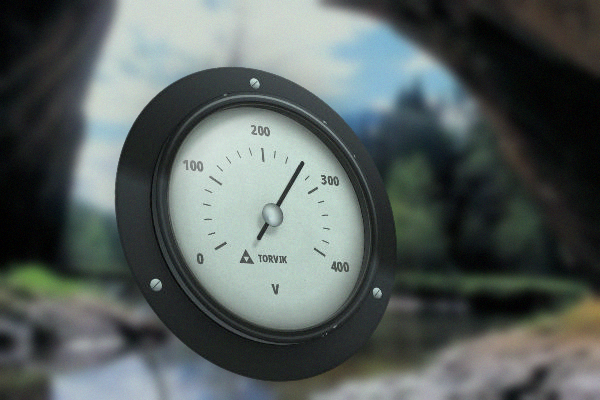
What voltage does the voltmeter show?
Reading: 260 V
